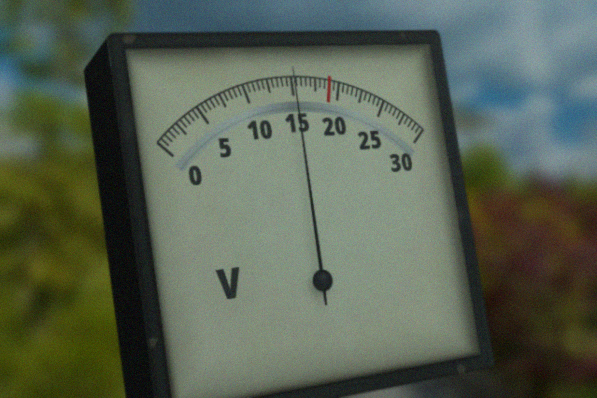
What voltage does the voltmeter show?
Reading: 15 V
